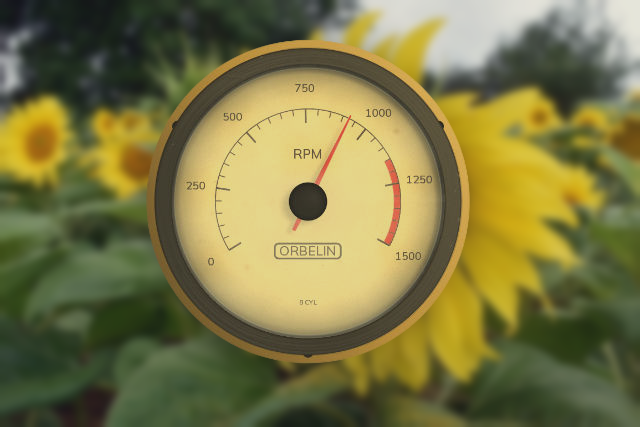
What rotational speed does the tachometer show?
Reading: 925 rpm
